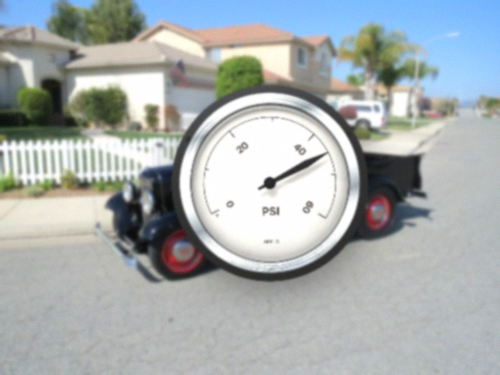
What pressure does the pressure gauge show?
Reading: 45 psi
